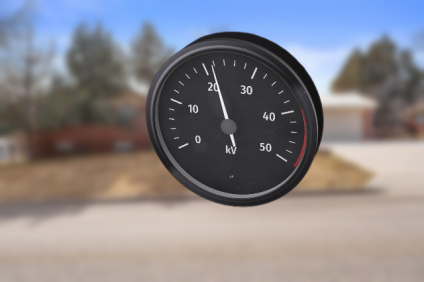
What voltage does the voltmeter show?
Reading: 22 kV
